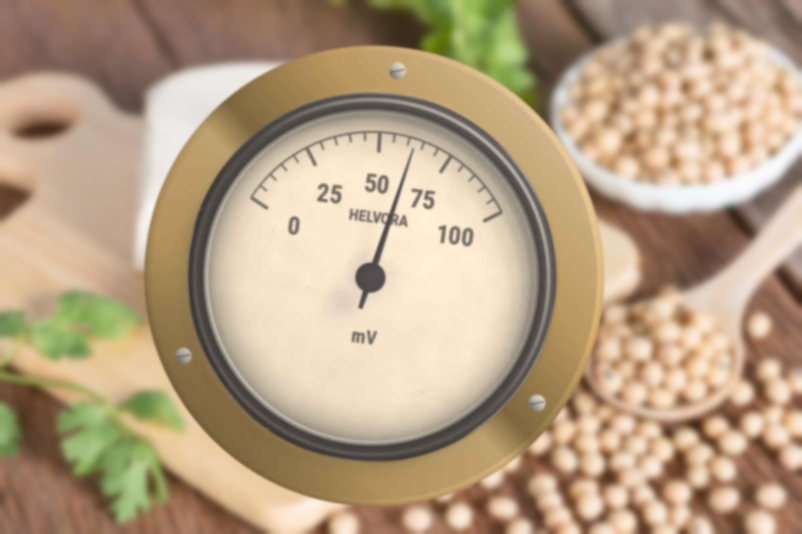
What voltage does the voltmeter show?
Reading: 62.5 mV
